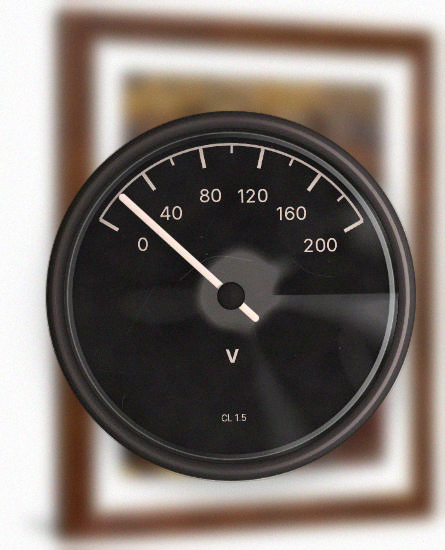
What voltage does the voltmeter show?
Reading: 20 V
